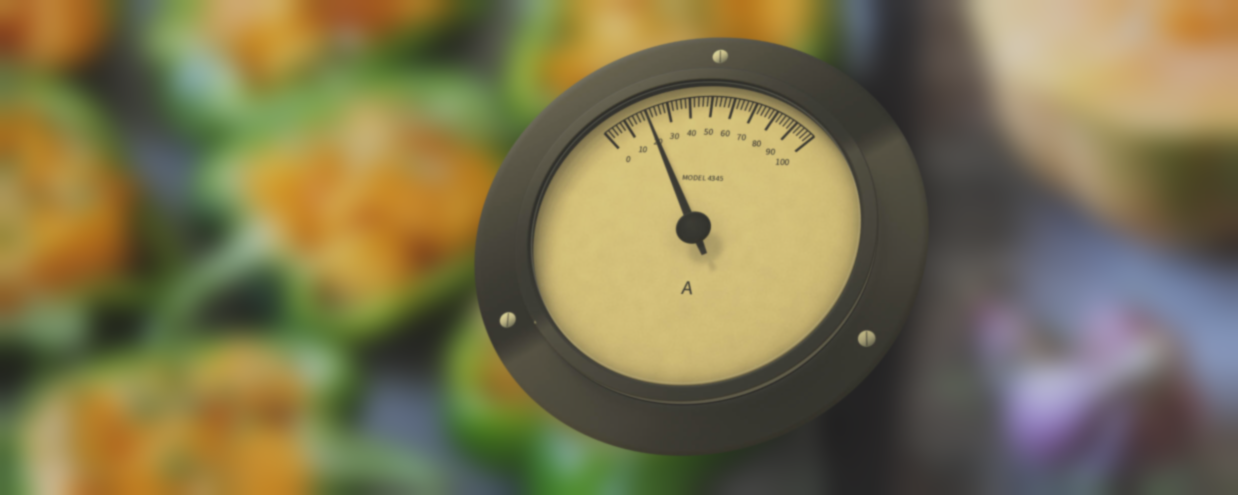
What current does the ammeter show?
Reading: 20 A
